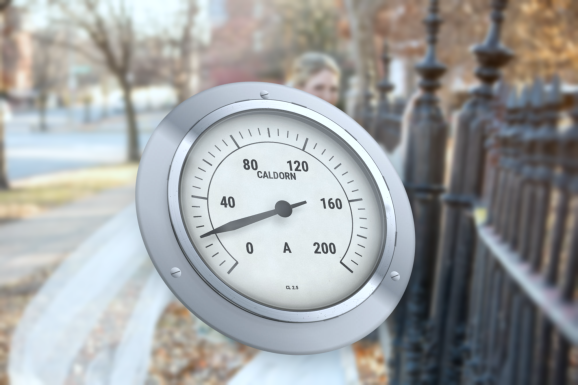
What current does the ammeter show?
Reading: 20 A
